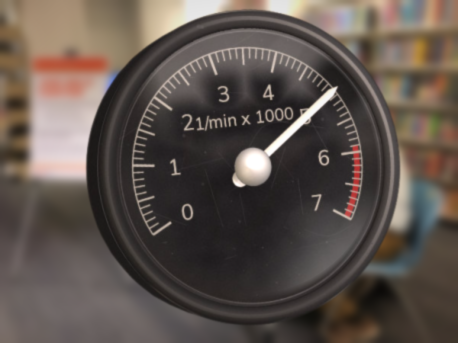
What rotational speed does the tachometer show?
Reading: 5000 rpm
